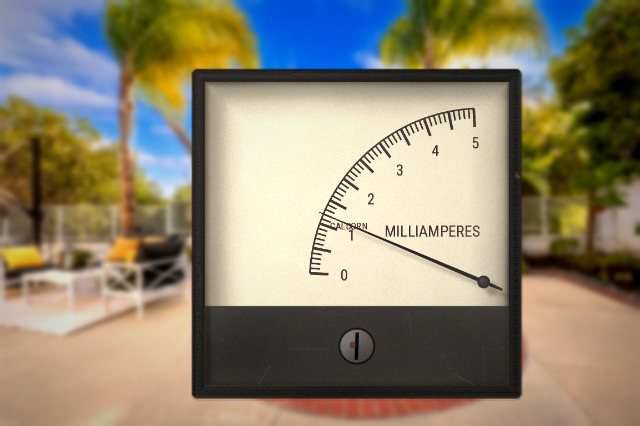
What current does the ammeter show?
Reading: 1.2 mA
